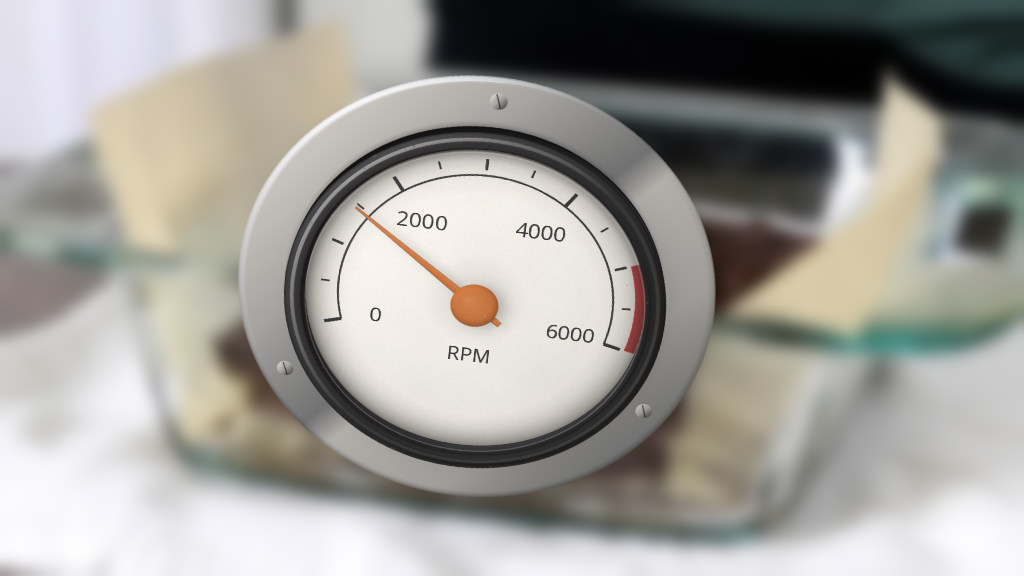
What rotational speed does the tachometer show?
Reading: 1500 rpm
